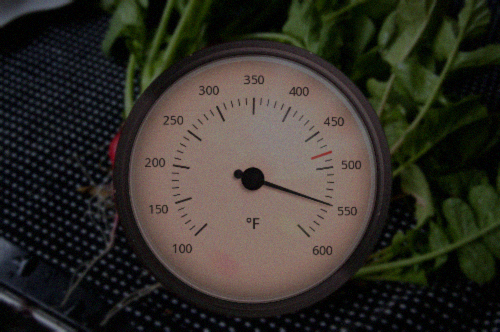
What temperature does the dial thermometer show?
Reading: 550 °F
